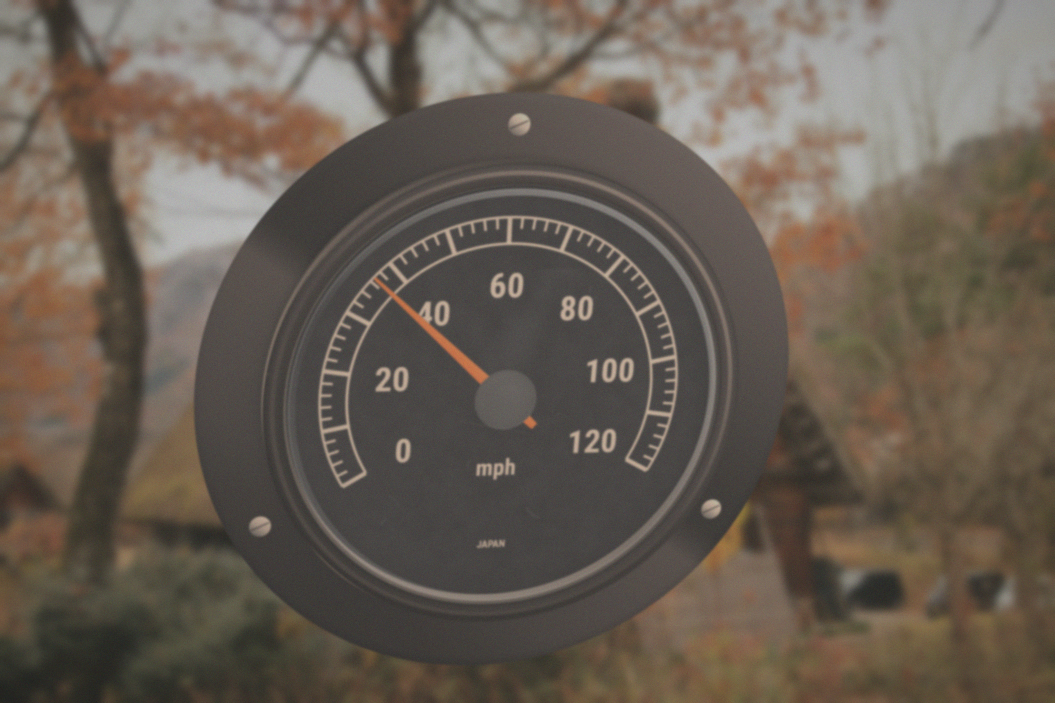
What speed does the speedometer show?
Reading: 37 mph
